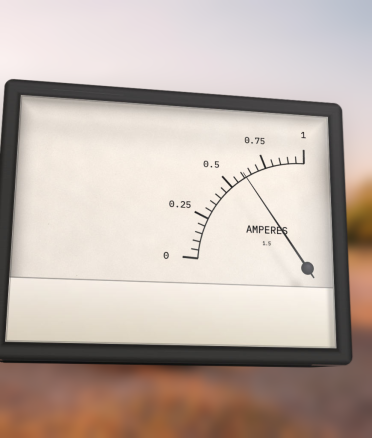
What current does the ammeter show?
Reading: 0.6 A
